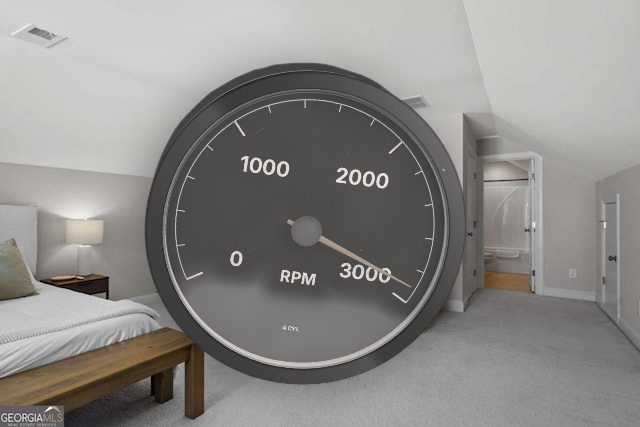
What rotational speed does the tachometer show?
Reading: 2900 rpm
